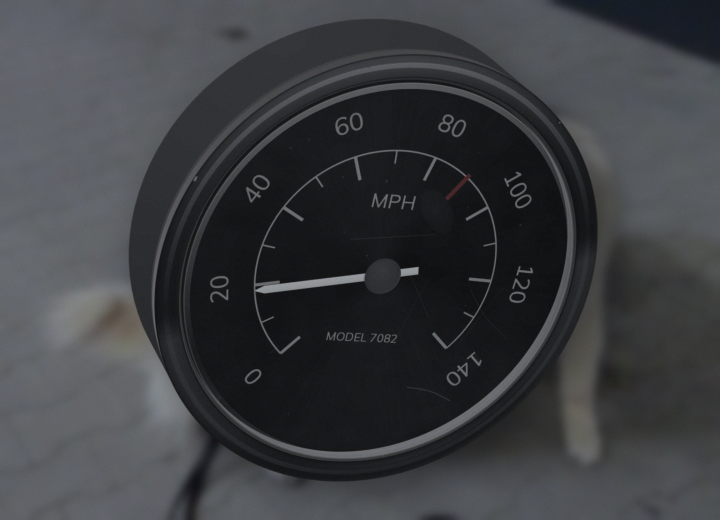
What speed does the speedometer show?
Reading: 20 mph
